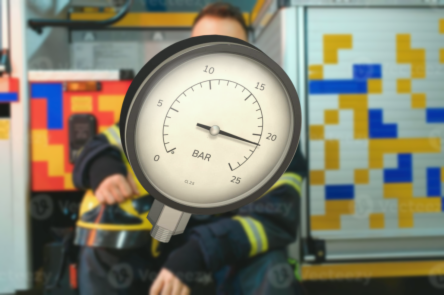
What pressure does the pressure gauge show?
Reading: 21 bar
